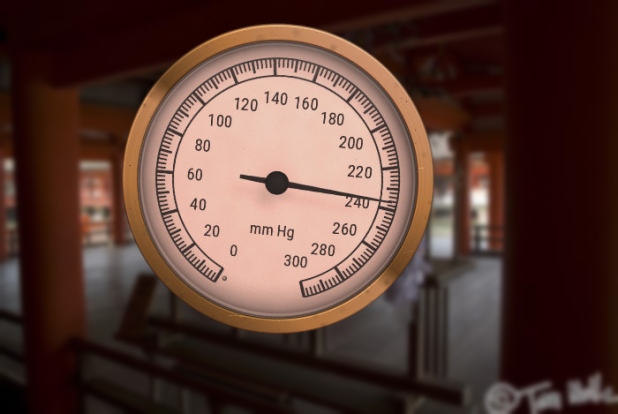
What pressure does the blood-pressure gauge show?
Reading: 236 mmHg
